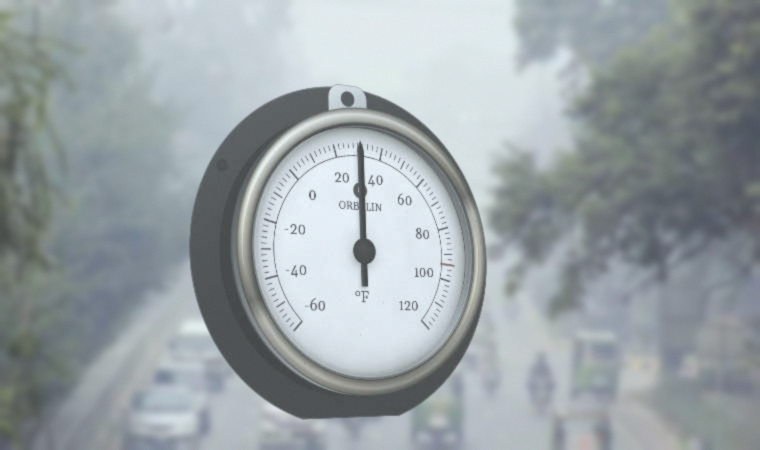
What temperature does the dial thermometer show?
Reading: 30 °F
